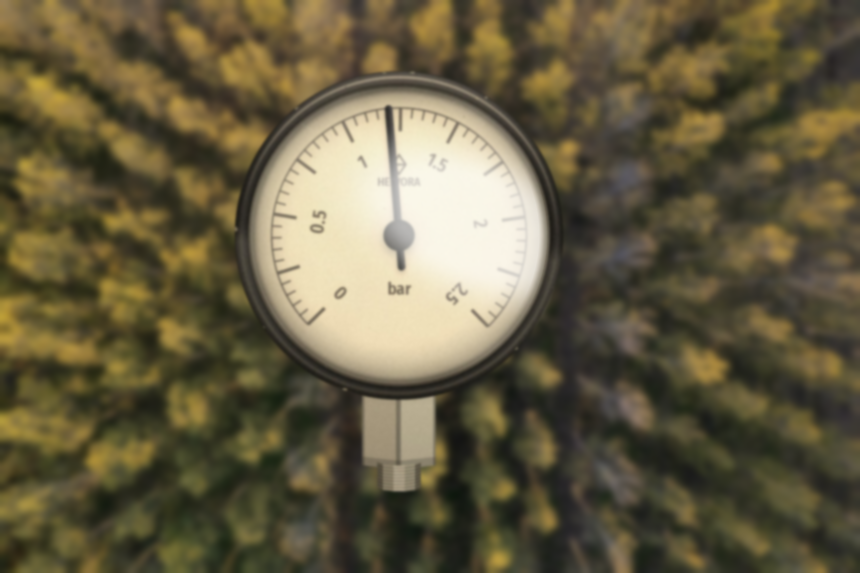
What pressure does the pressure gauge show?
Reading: 1.2 bar
